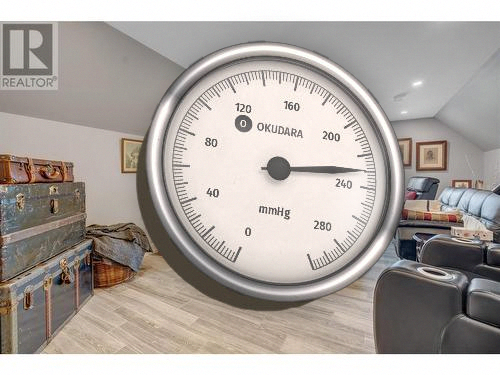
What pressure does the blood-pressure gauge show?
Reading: 230 mmHg
